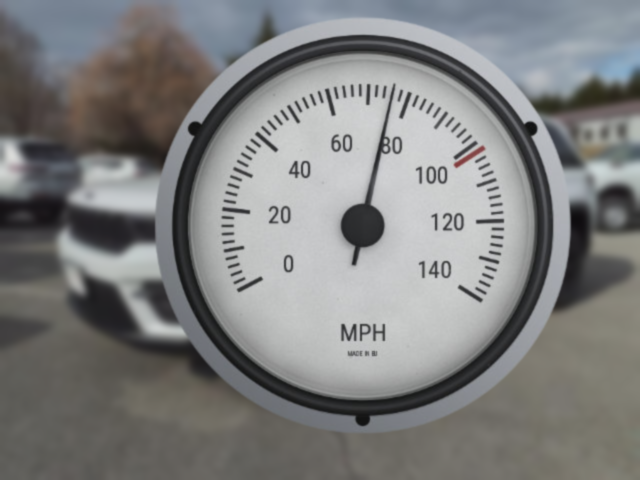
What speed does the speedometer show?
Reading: 76 mph
